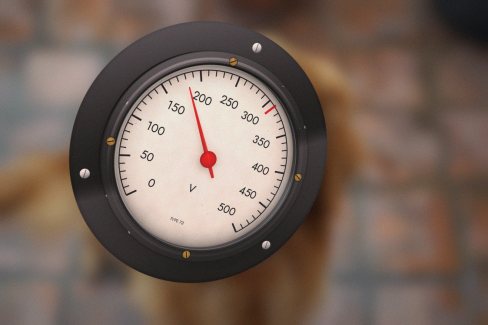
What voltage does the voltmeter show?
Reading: 180 V
